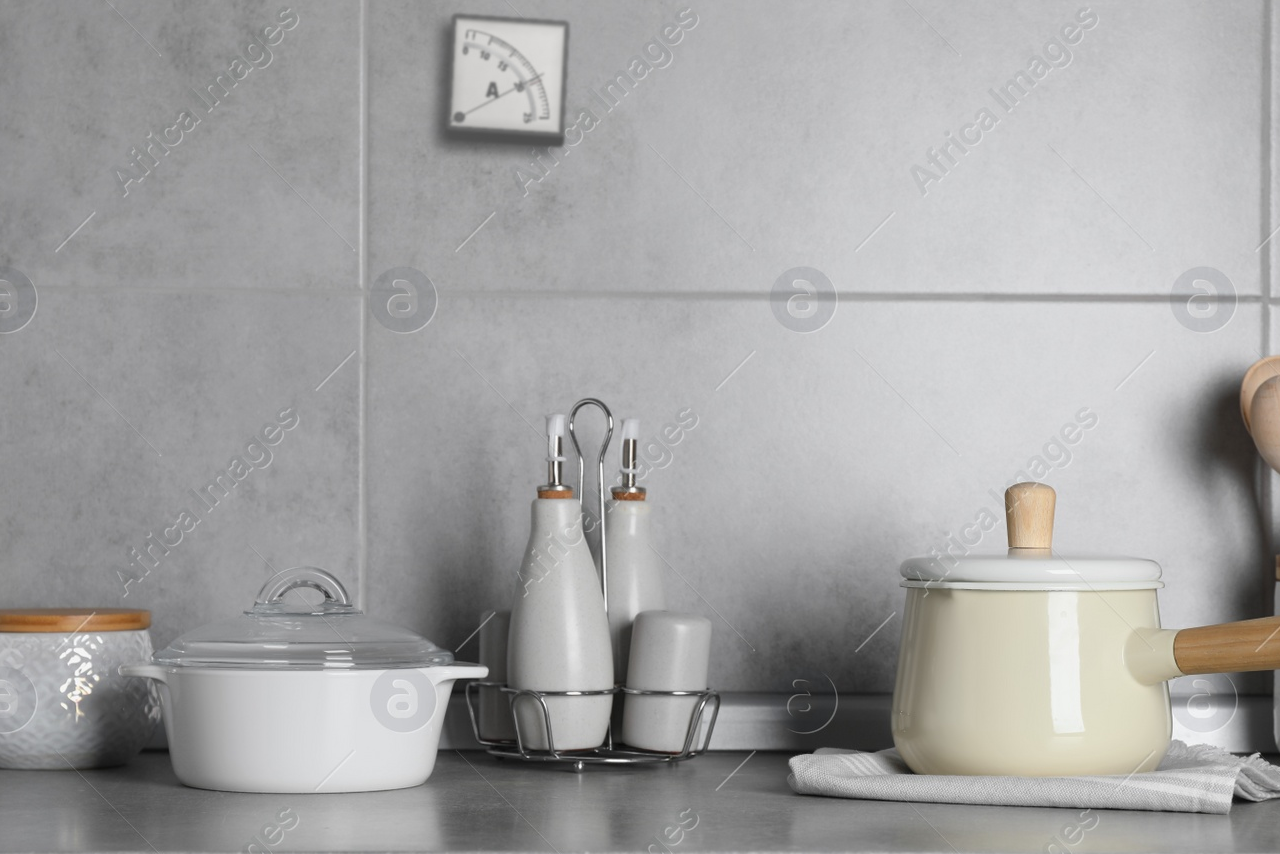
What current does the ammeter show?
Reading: 20 A
